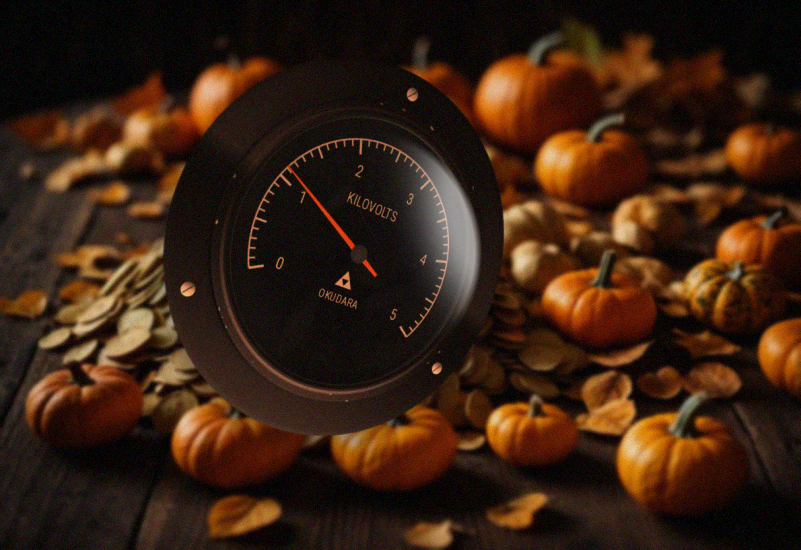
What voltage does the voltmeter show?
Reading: 1.1 kV
